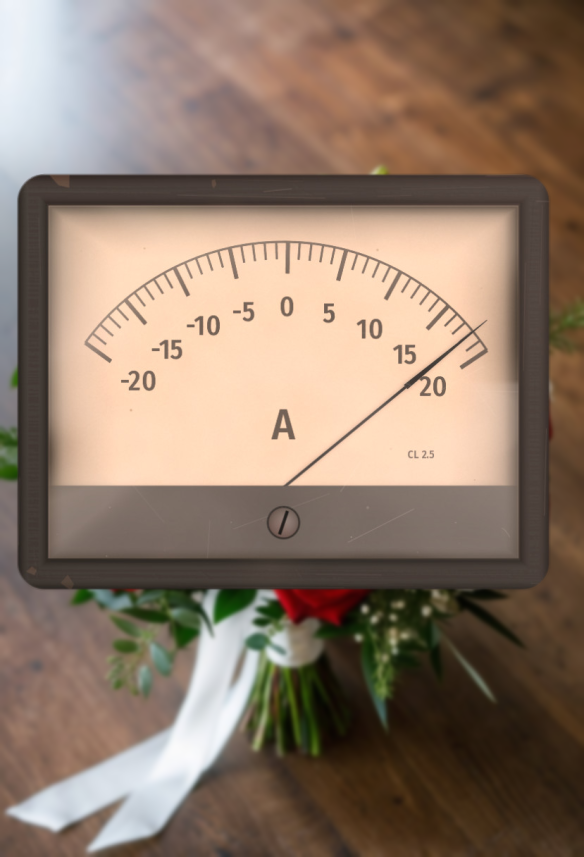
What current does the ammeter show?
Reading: 18 A
